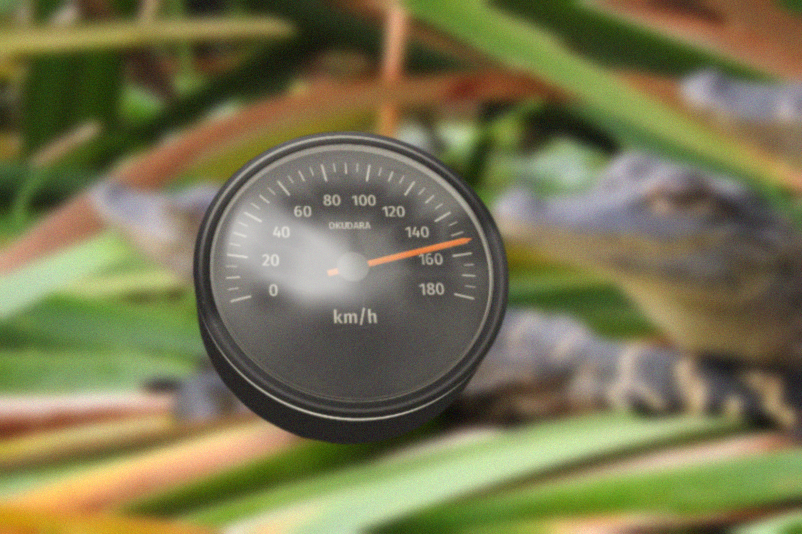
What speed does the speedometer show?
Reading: 155 km/h
